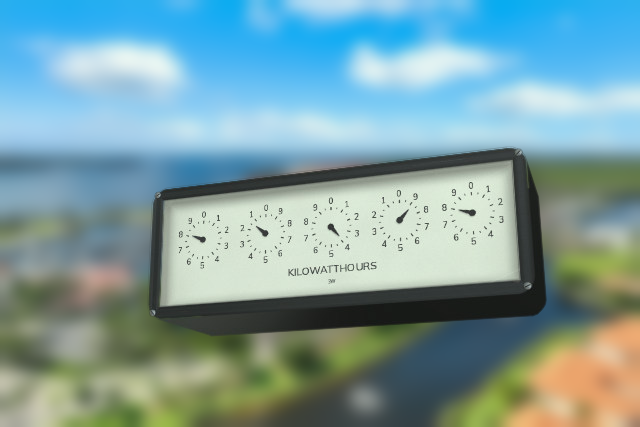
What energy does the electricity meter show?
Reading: 81388 kWh
